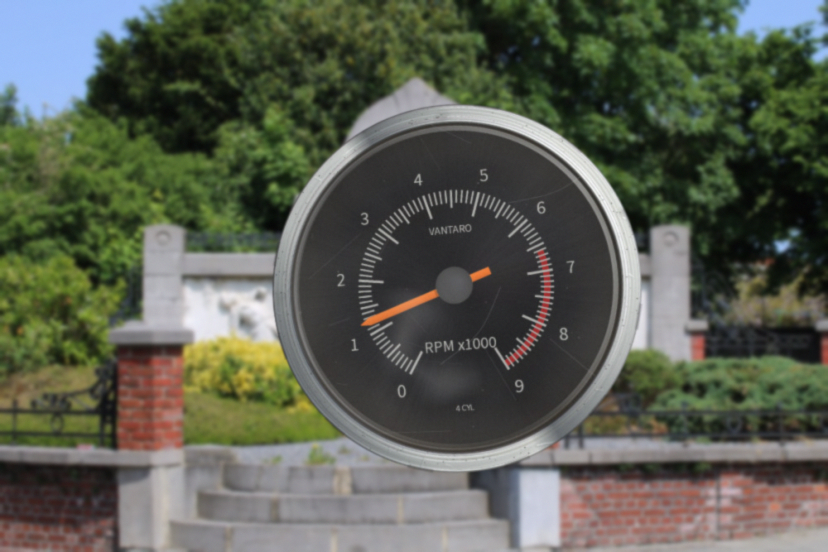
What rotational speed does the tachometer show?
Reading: 1200 rpm
